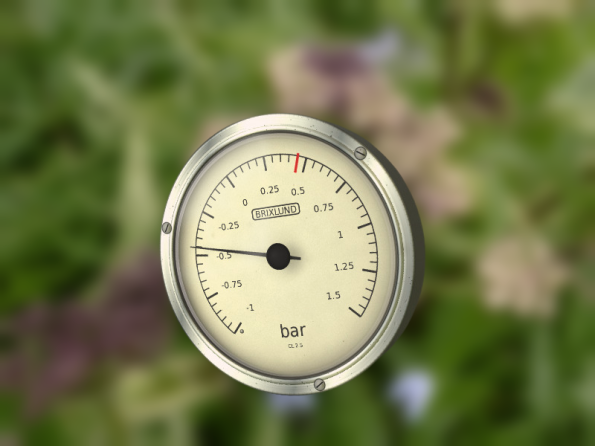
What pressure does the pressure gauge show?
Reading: -0.45 bar
